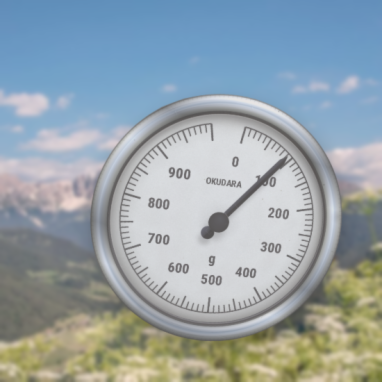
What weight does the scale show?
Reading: 90 g
